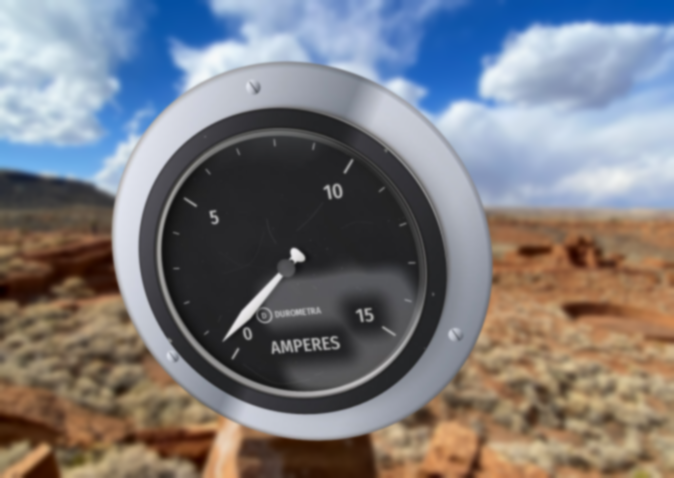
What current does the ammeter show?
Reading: 0.5 A
